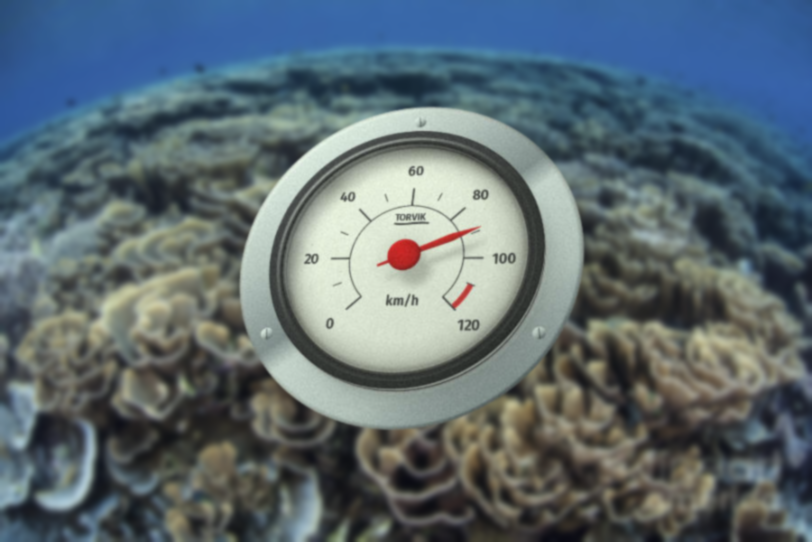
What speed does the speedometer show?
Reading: 90 km/h
